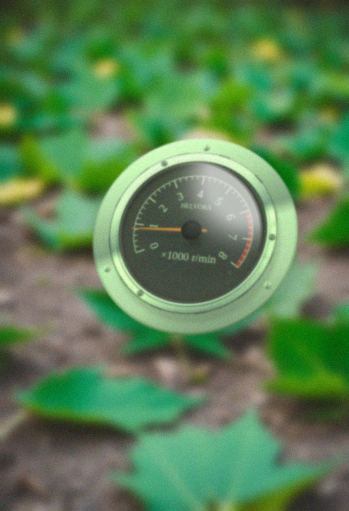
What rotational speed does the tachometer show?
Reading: 800 rpm
